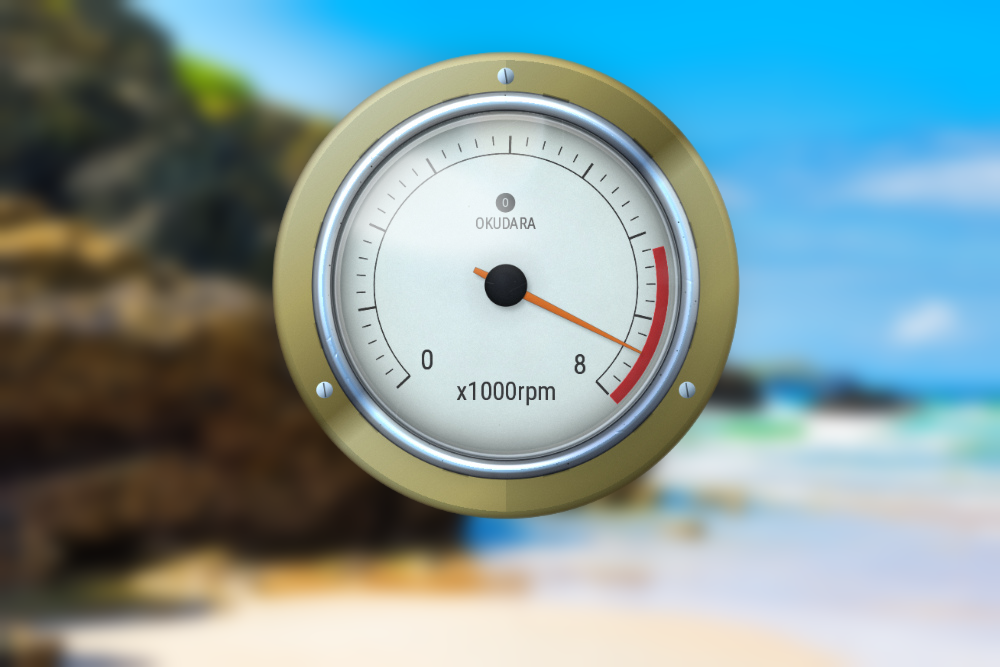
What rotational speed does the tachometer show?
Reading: 7400 rpm
